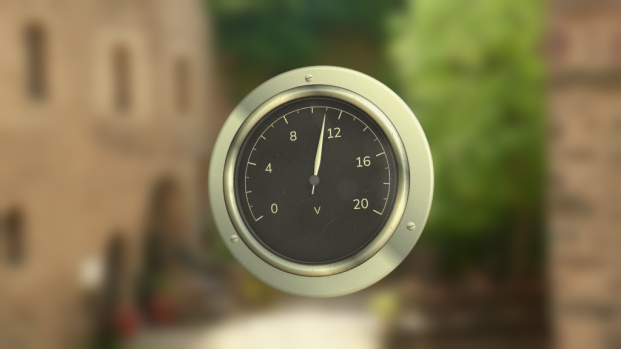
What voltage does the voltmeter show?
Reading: 11 V
